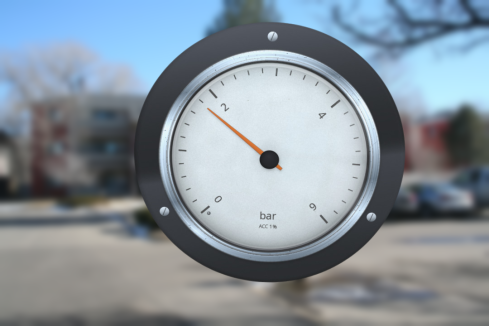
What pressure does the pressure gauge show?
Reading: 1.8 bar
